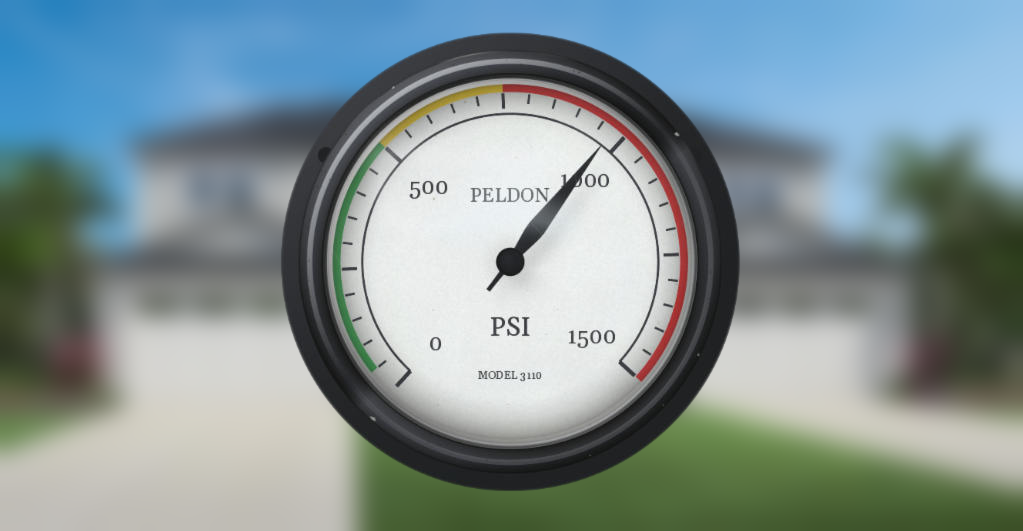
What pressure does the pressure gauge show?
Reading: 975 psi
